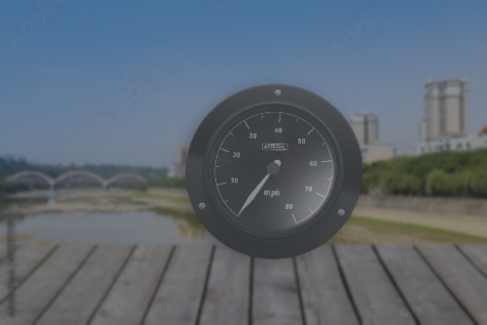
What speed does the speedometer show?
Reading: 0 mph
